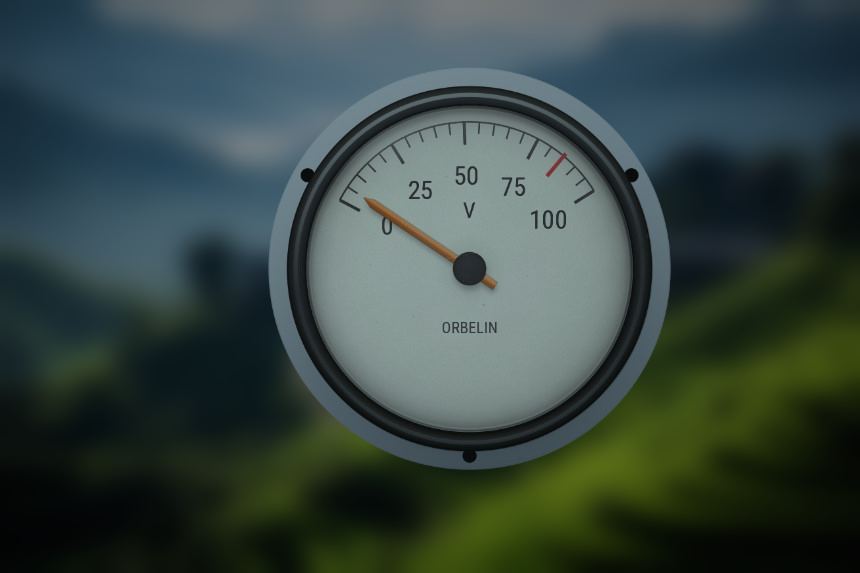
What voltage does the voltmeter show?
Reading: 5 V
